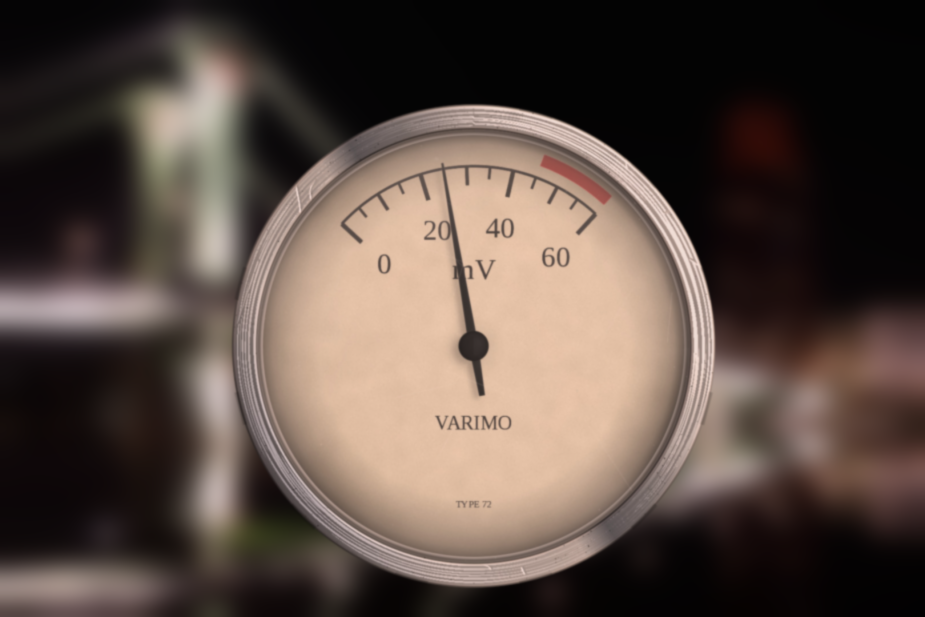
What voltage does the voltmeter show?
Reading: 25 mV
